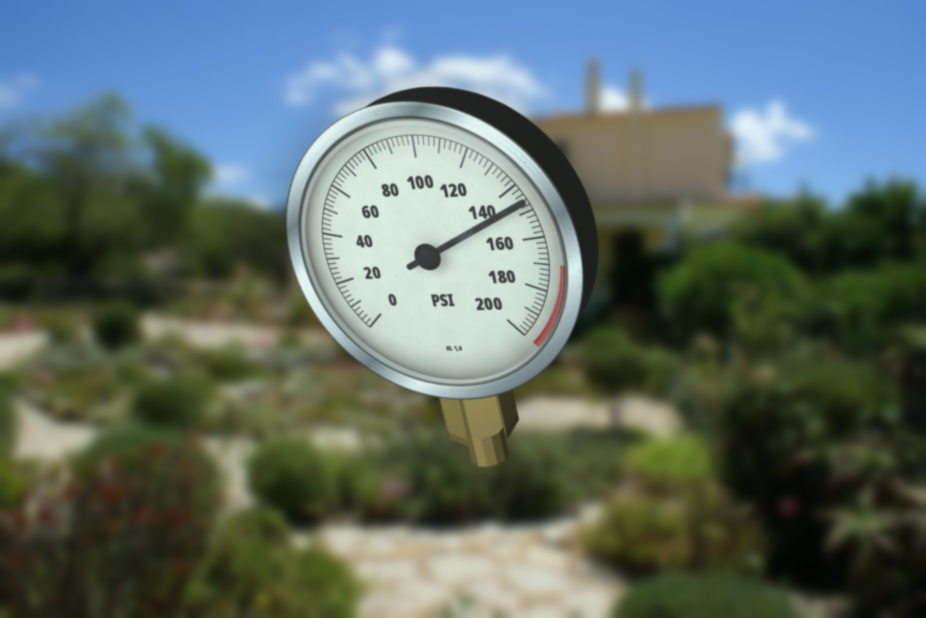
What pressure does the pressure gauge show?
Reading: 146 psi
